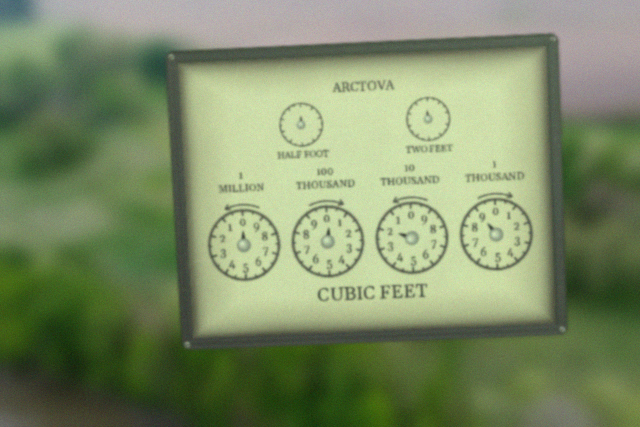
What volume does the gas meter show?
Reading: 1900 ft³
